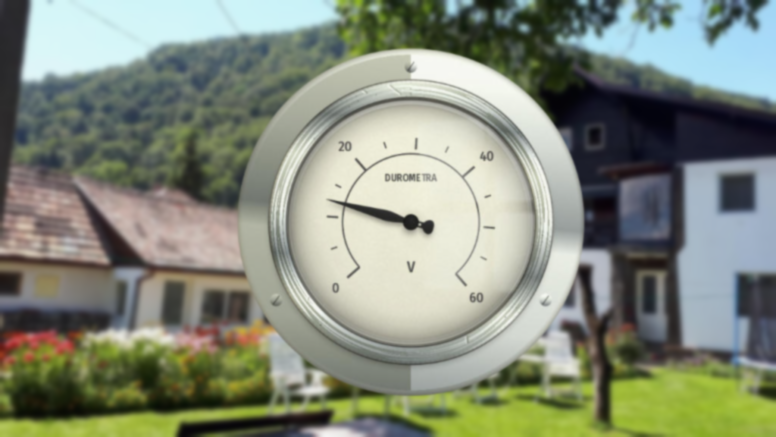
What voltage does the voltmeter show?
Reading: 12.5 V
